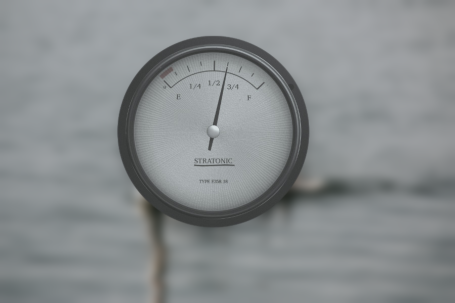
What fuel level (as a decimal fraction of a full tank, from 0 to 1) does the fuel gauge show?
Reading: 0.625
